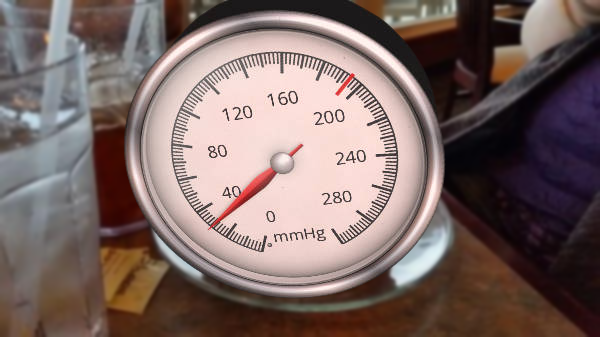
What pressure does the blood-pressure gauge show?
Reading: 30 mmHg
